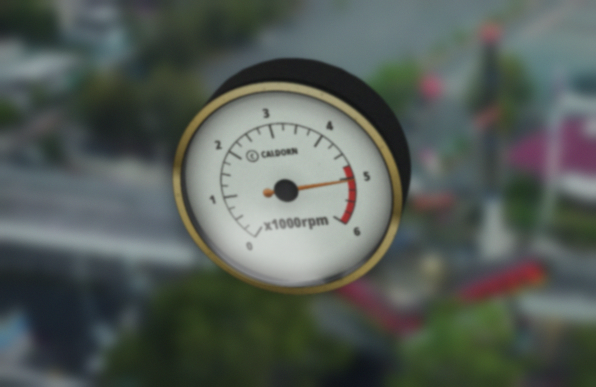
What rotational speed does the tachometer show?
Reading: 5000 rpm
